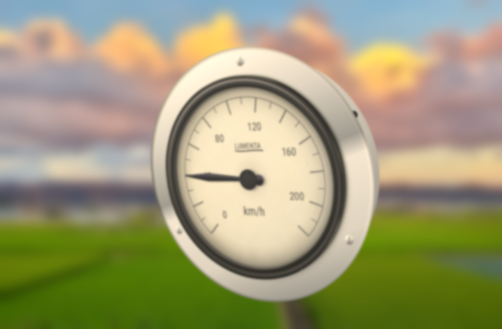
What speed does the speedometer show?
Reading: 40 km/h
